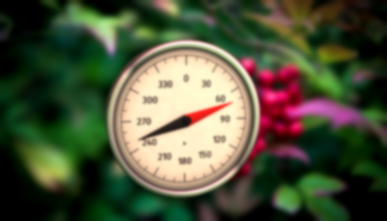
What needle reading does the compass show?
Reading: 70 °
